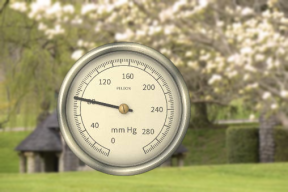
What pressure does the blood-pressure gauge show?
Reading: 80 mmHg
